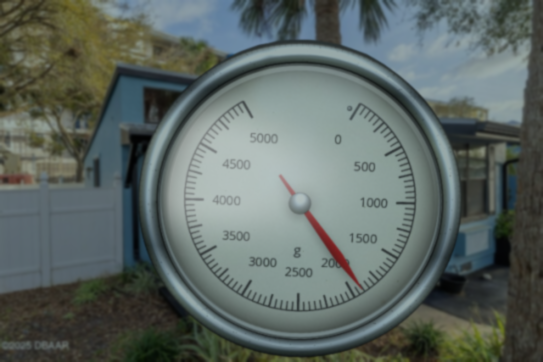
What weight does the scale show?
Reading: 1900 g
